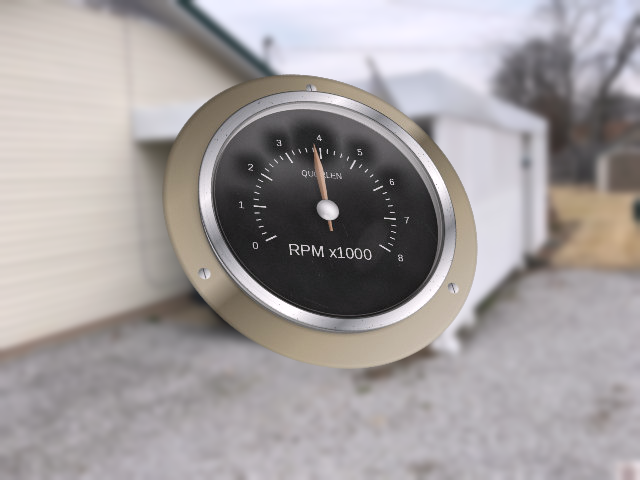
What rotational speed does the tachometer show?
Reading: 3800 rpm
